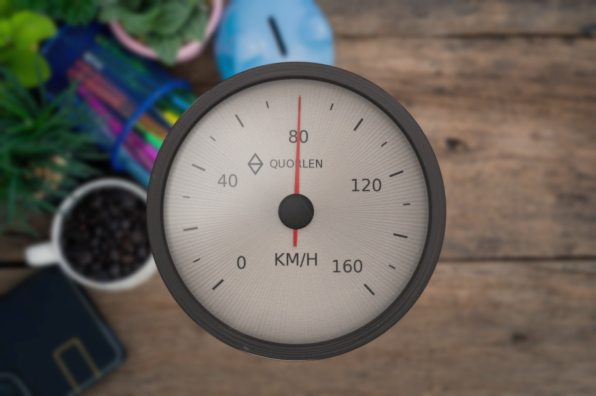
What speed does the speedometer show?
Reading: 80 km/h
